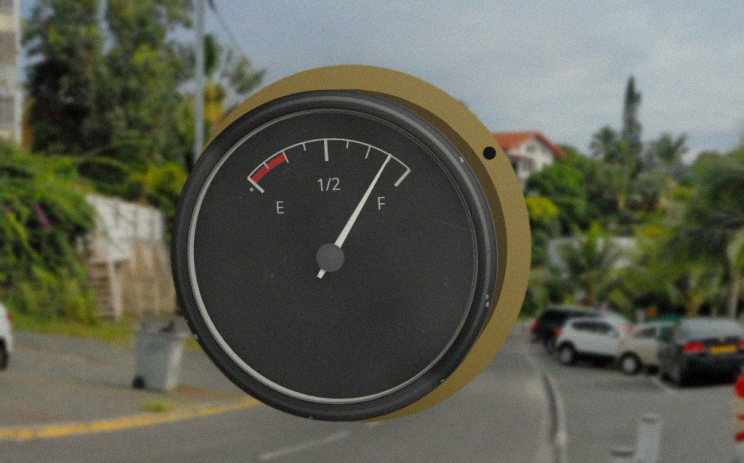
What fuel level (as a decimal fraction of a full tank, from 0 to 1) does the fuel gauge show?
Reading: 0.875
